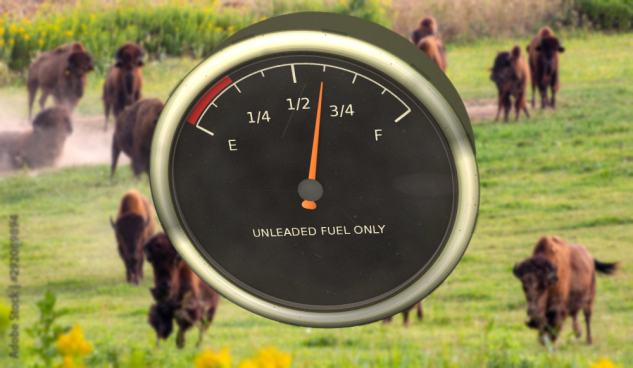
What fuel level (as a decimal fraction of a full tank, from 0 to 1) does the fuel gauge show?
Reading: 0.625
